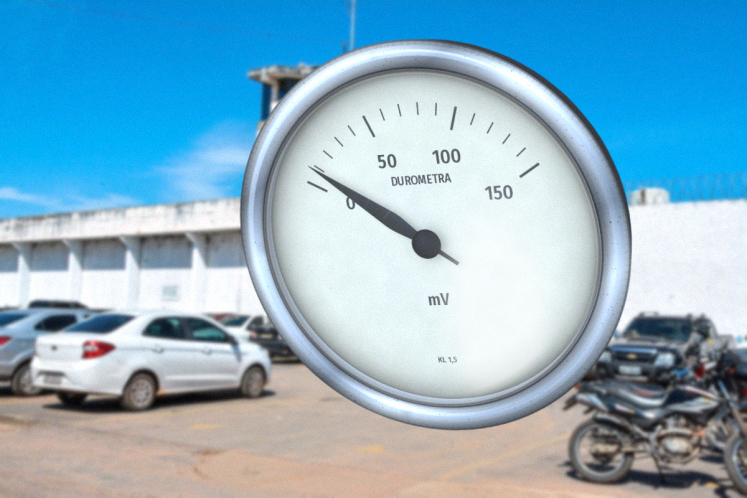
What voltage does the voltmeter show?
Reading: 10 mV
